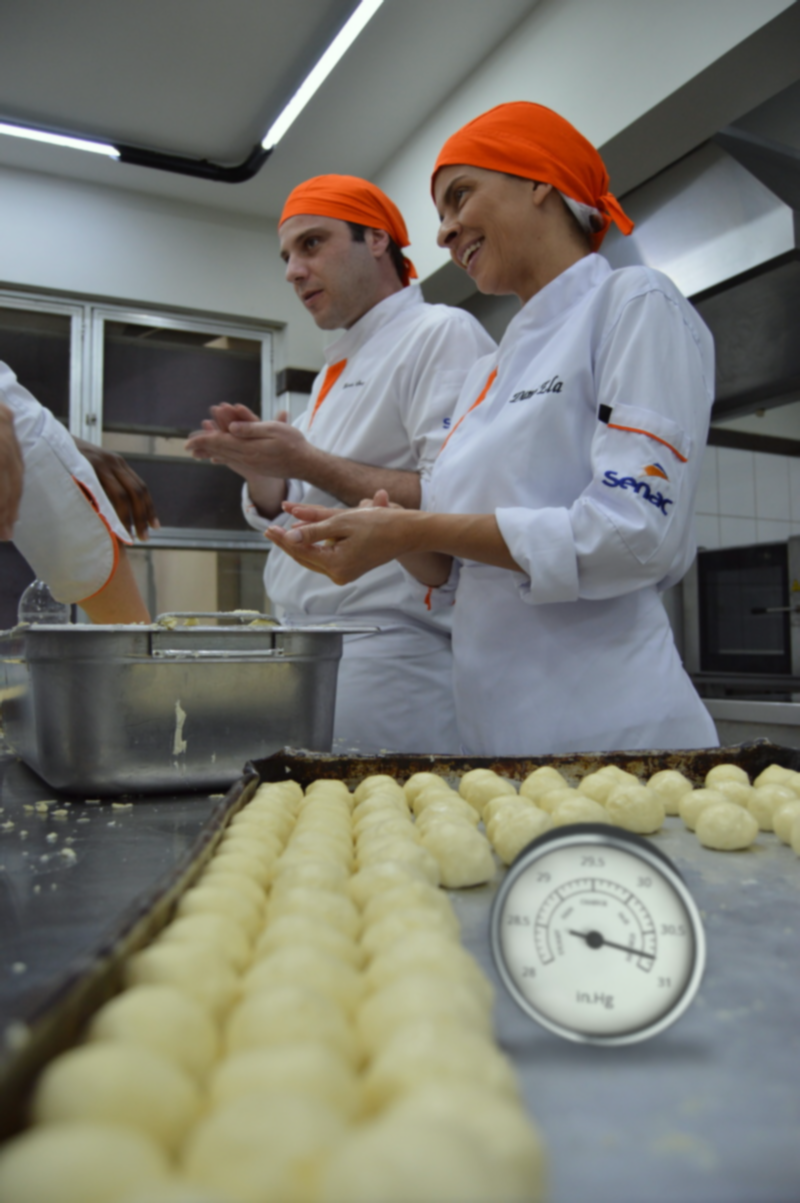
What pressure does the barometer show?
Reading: 30.8 inHg
